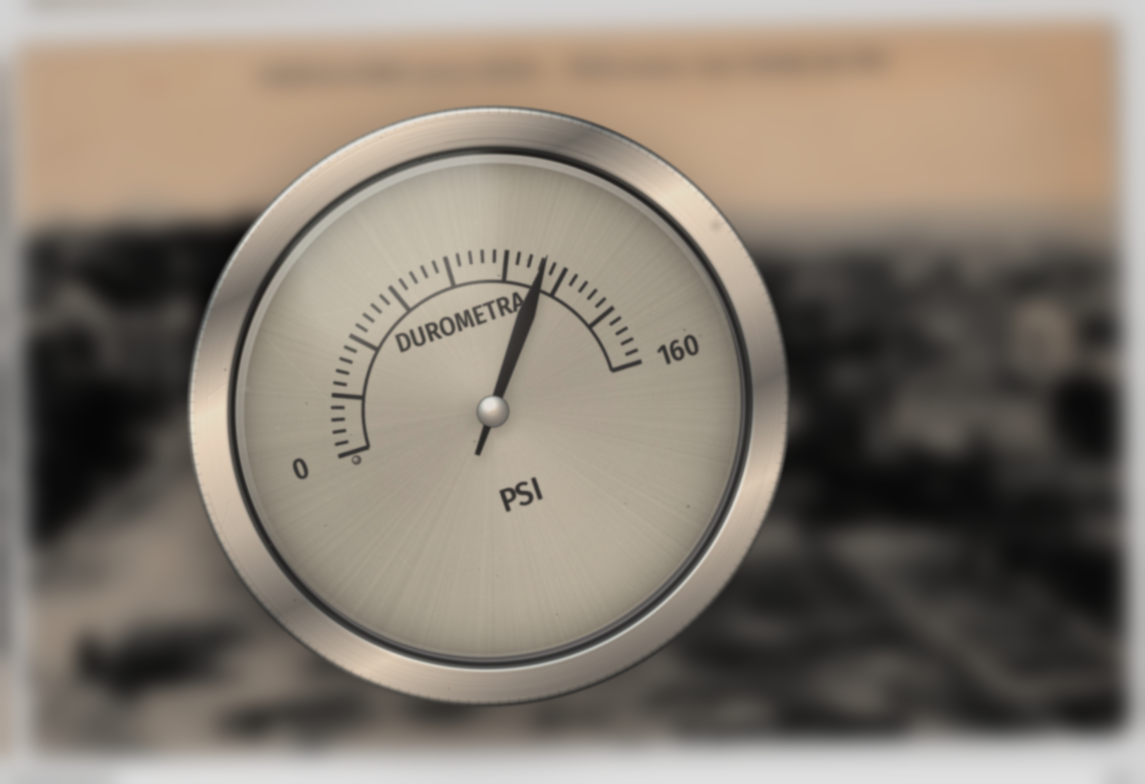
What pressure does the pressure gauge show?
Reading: 112 psi
